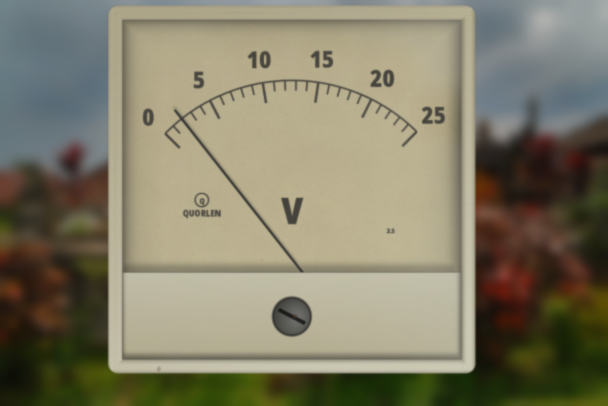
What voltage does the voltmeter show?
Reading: 2 V
